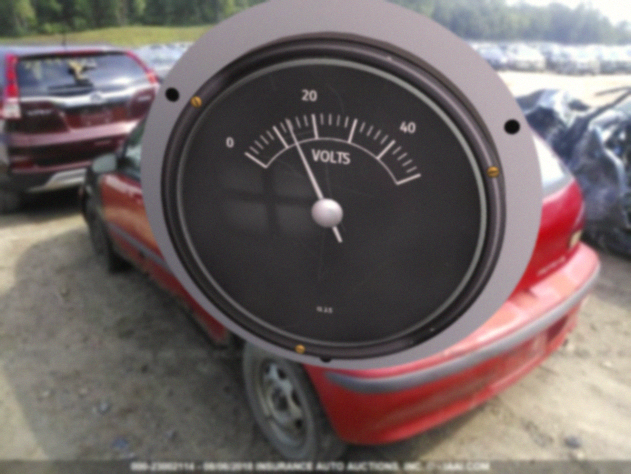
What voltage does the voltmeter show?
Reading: 14 V
